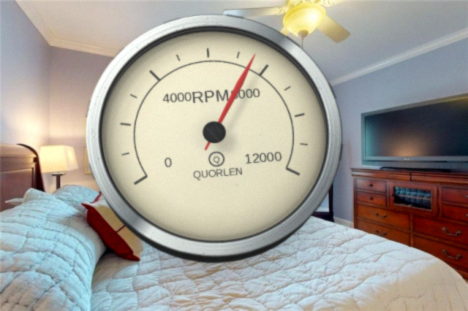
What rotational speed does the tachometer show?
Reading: 7500 rpm
